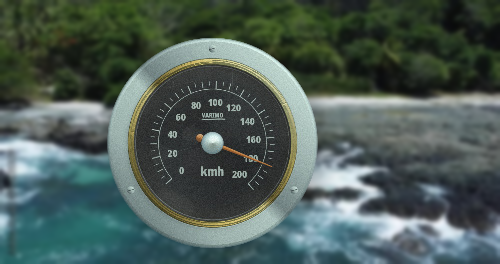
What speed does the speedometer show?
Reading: 180 km/h
